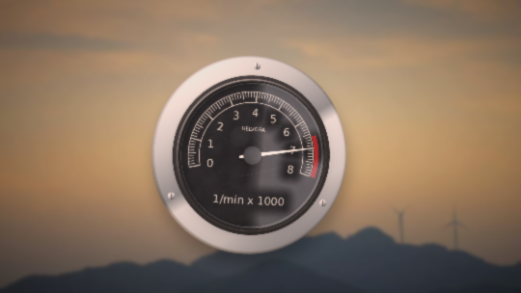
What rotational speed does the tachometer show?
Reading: 7000 rpm
